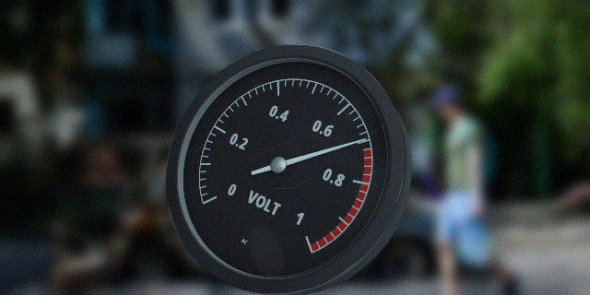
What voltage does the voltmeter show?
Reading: 0.7 V
